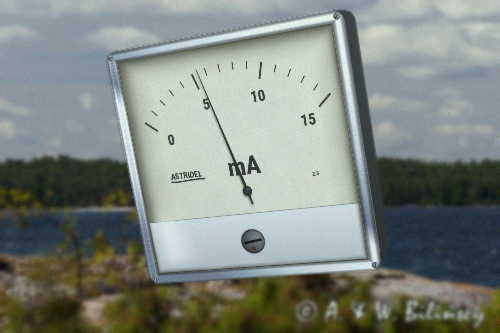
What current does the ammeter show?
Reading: 5.5 mA
